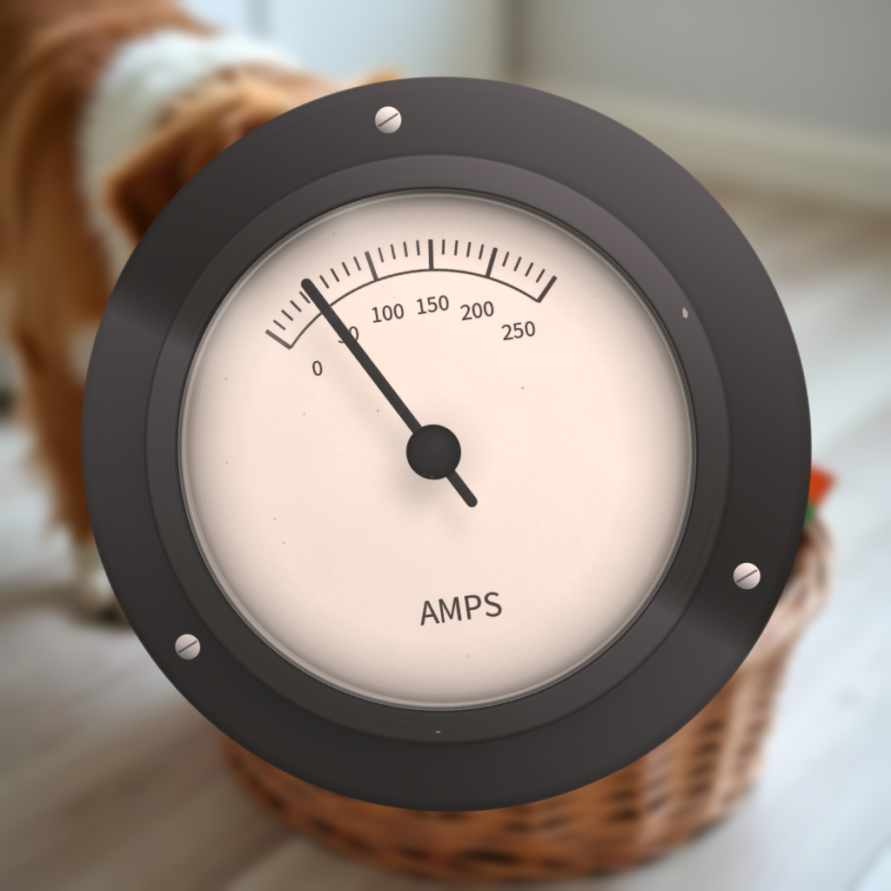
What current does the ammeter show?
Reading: 50 A
